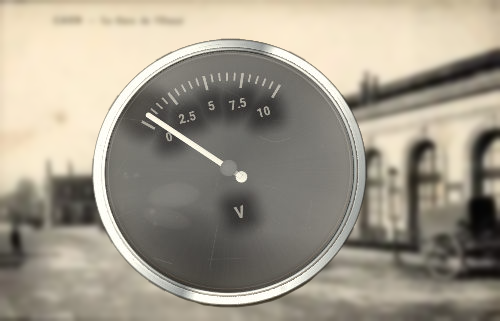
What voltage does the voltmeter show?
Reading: 0.5 V
